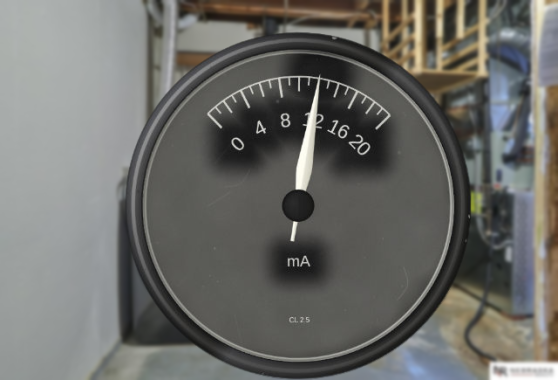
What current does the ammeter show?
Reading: 12 mA
